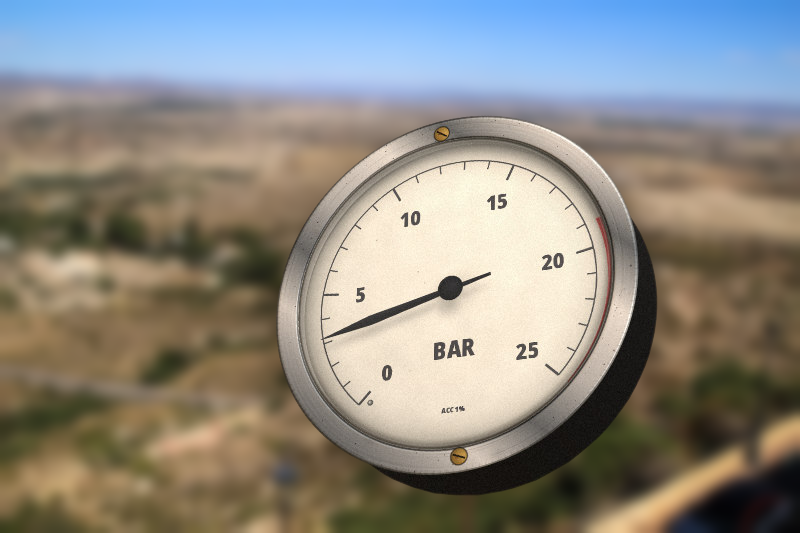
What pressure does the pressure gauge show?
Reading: 3 bar
